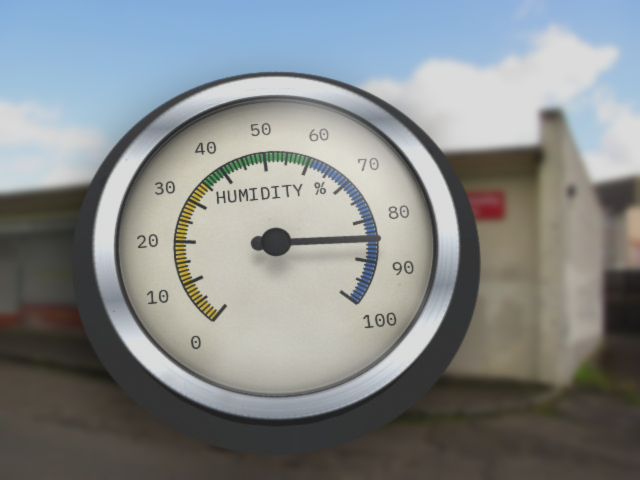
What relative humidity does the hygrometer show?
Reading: 85 %
